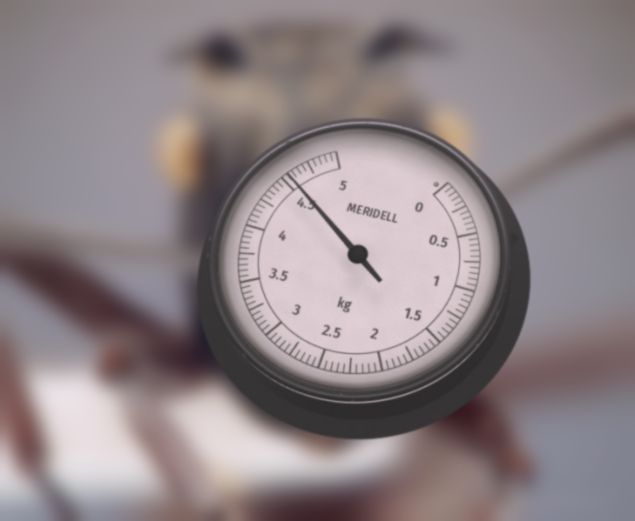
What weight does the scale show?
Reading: 4.55 kg
